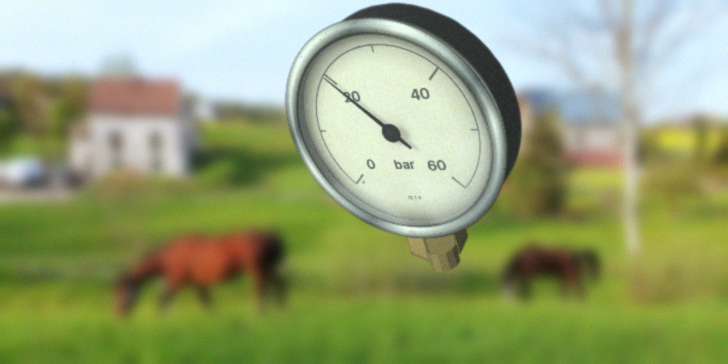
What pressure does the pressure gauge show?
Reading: 20 bar
